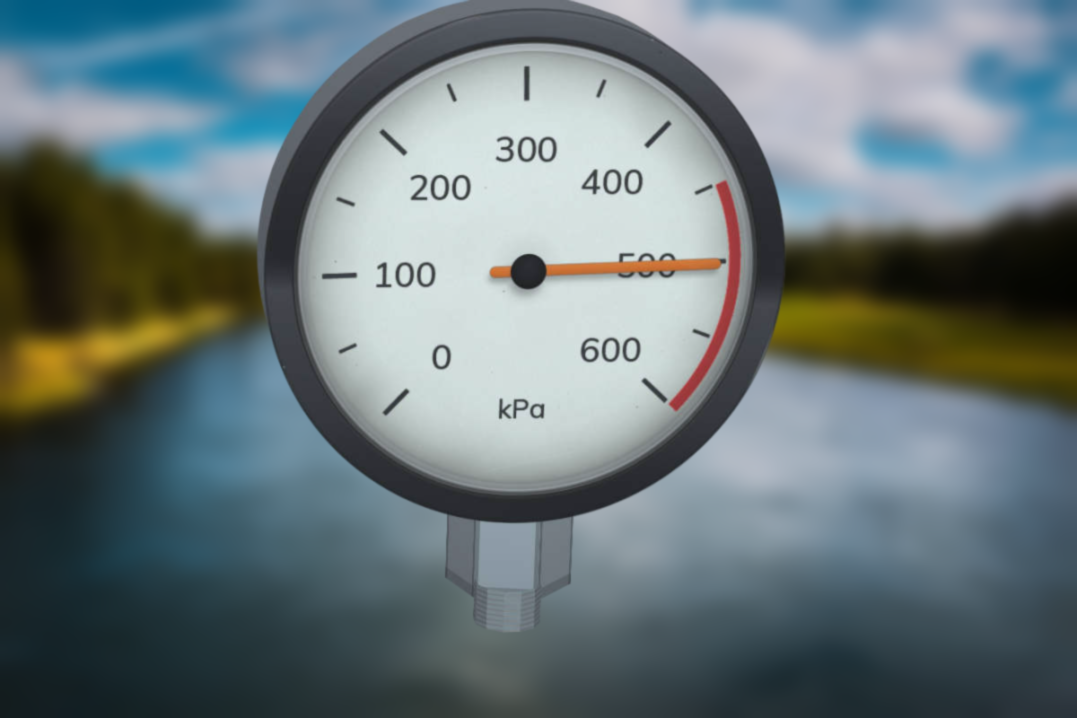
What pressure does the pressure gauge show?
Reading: 500 kPa
